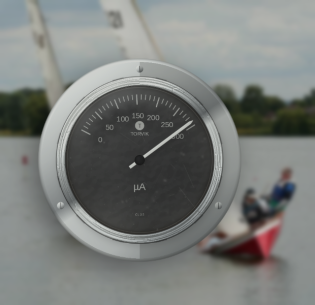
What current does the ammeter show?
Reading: 290 µA
